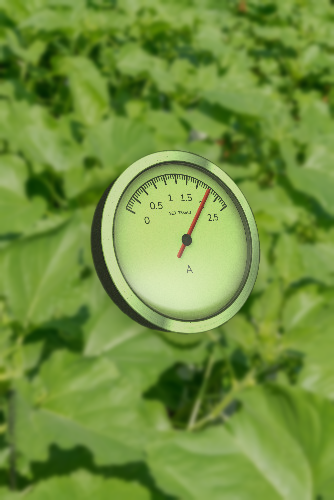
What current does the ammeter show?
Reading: 2 A
